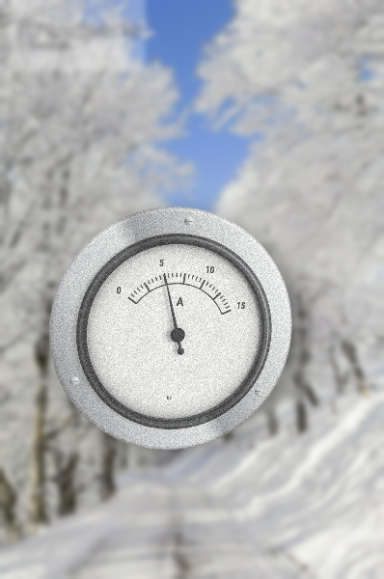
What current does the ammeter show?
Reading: 5 A
